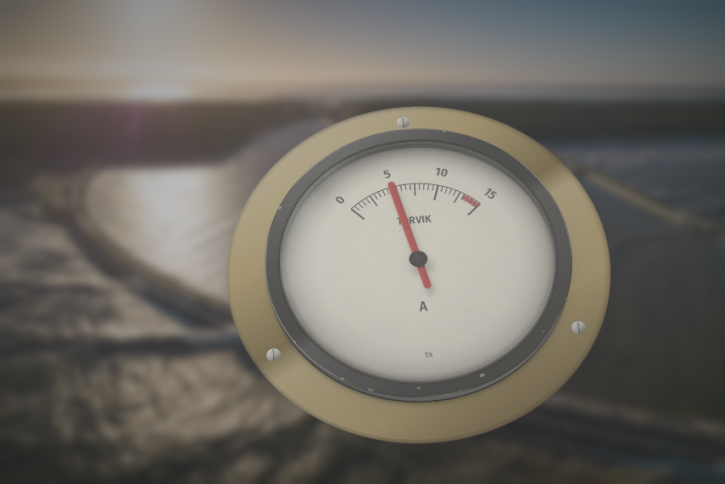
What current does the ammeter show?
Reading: 5 A
